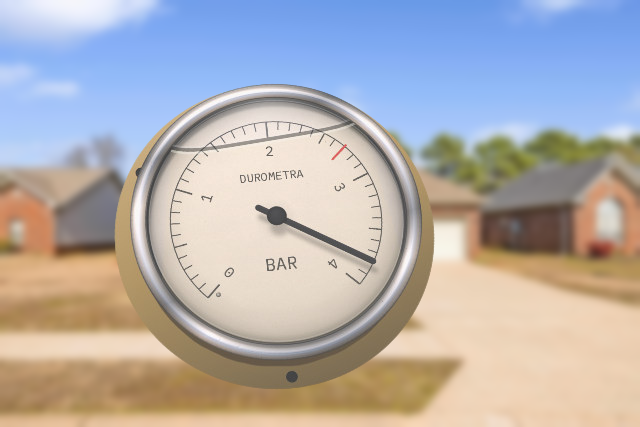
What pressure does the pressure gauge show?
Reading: 3.8 bar
